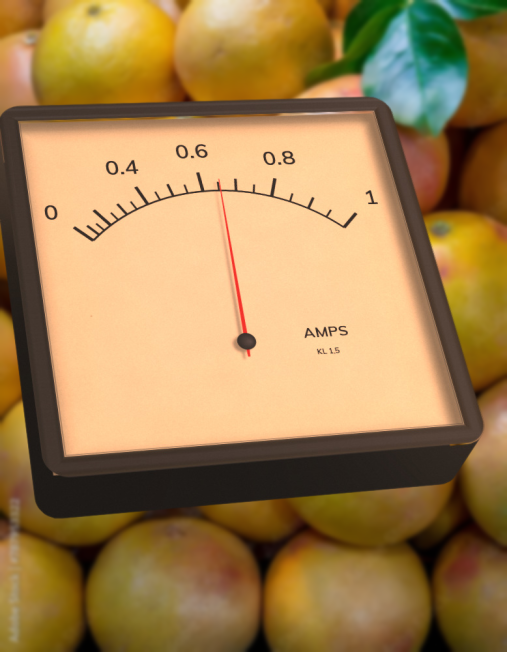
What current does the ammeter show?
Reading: 0.65 A
